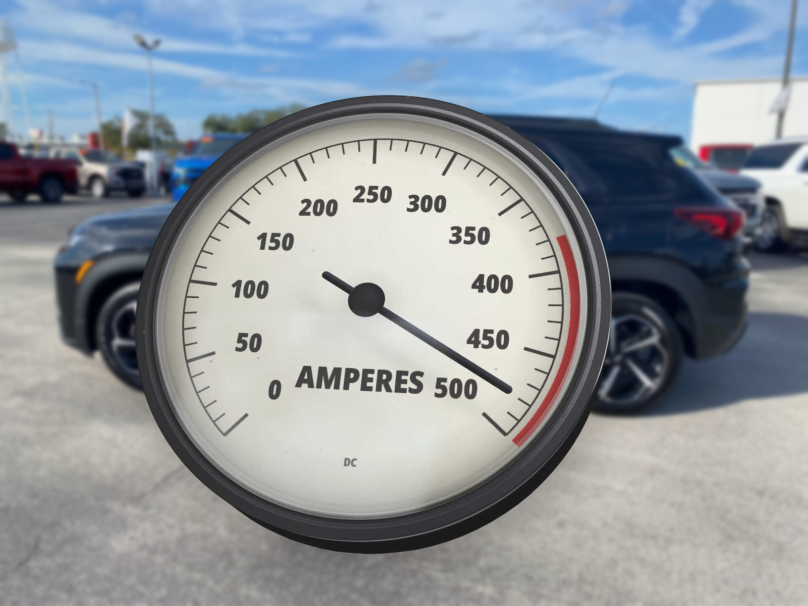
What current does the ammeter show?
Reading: 480 A
